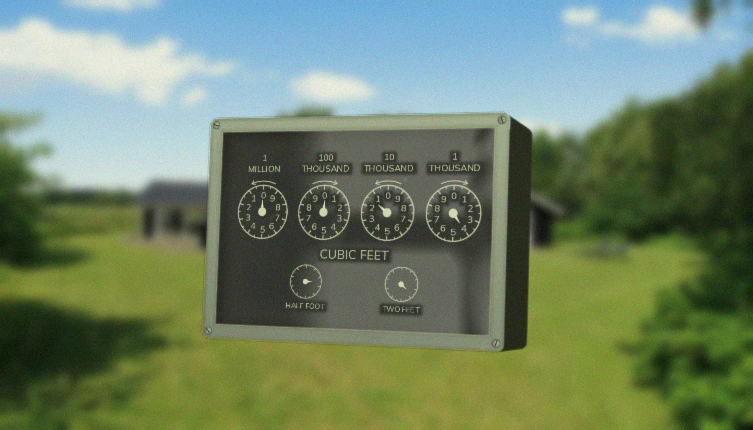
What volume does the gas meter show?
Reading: 1400 ft³
